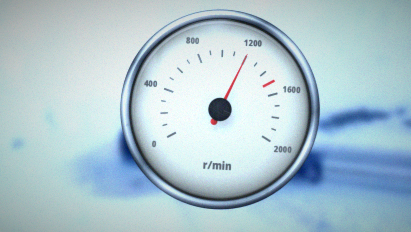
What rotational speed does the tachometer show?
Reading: 1200 rpm
